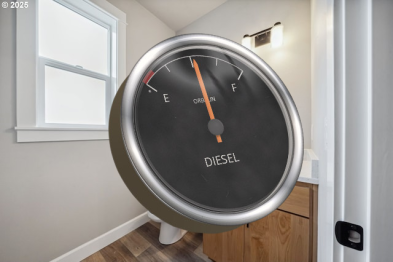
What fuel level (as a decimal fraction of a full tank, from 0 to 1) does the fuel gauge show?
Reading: 0.5
